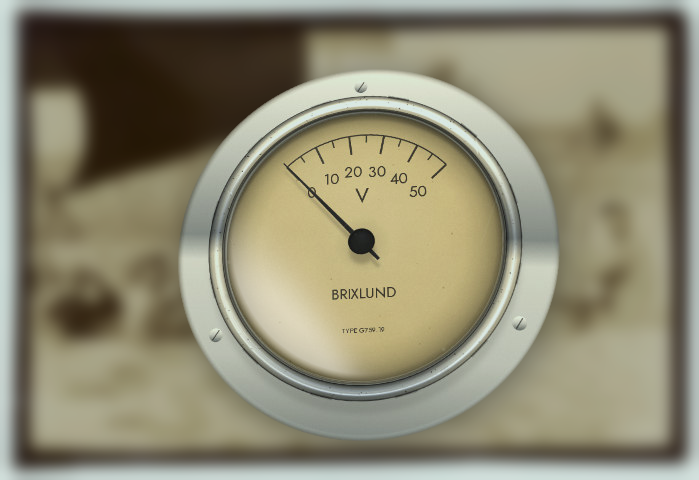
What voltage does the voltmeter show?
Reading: 0 V
